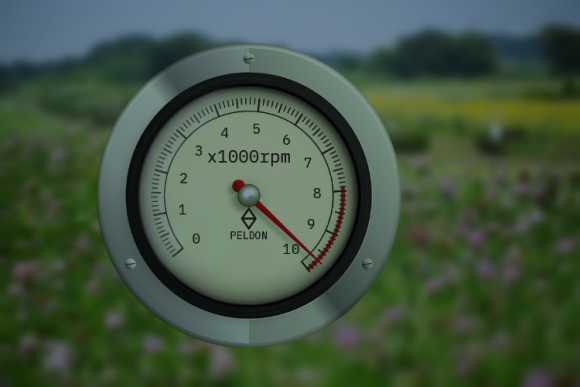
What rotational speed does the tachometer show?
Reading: 9700 rpm
